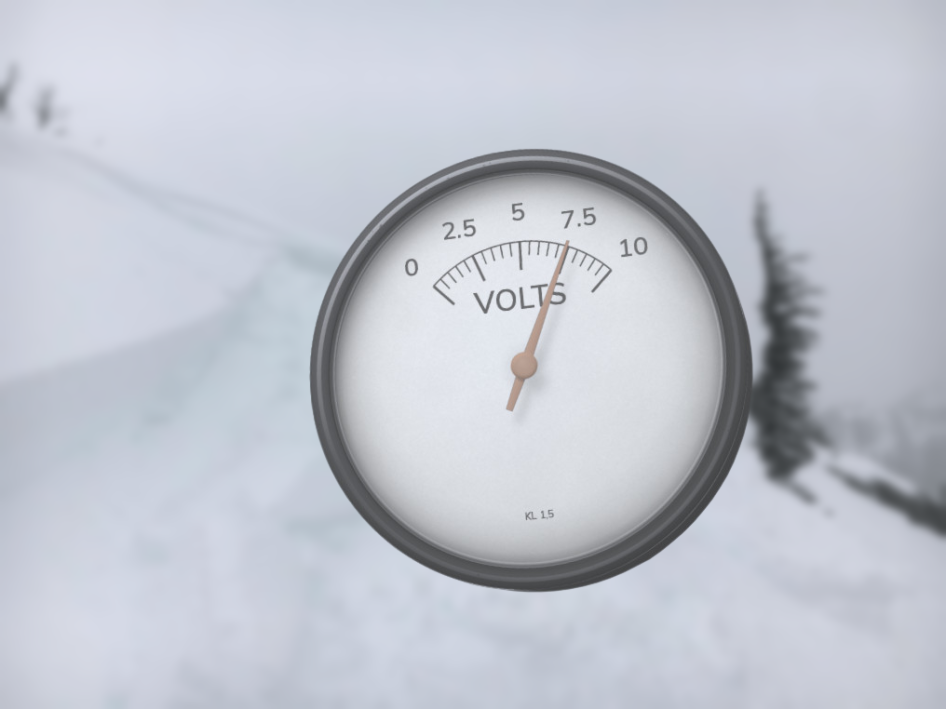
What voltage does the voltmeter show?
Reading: 7.5 V
